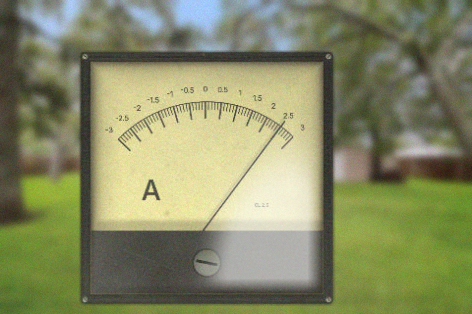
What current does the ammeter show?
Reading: 2.5 A
